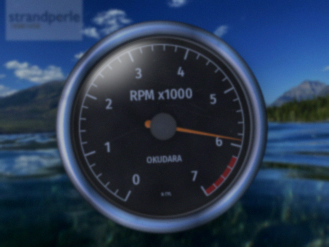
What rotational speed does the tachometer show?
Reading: 5900 rpm
